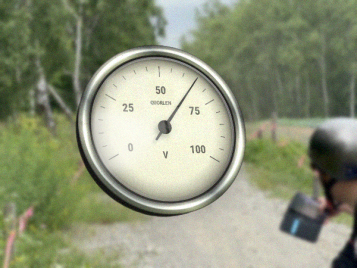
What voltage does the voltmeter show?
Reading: 65 V
